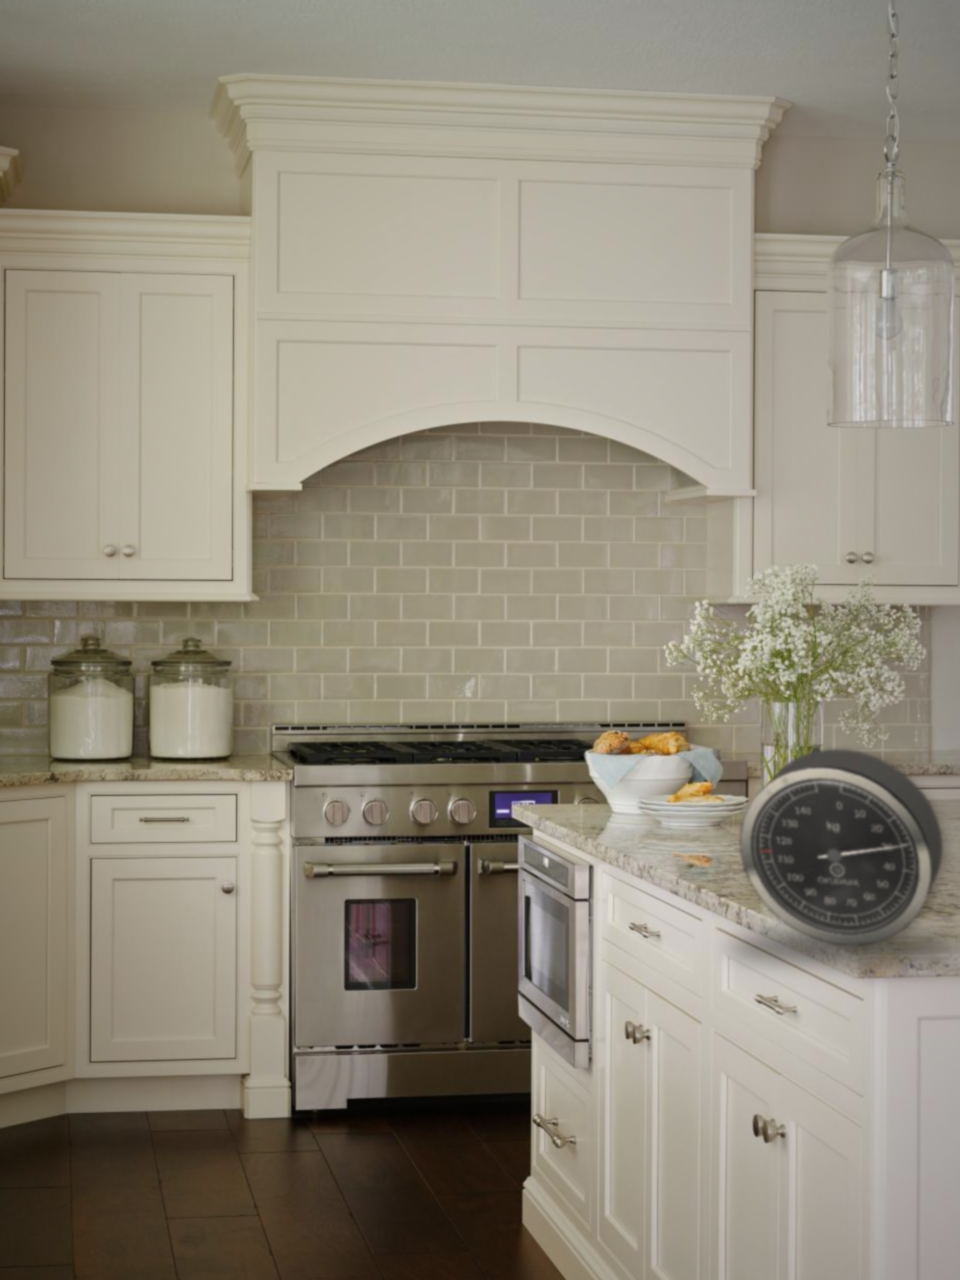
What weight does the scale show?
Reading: 30 kg
